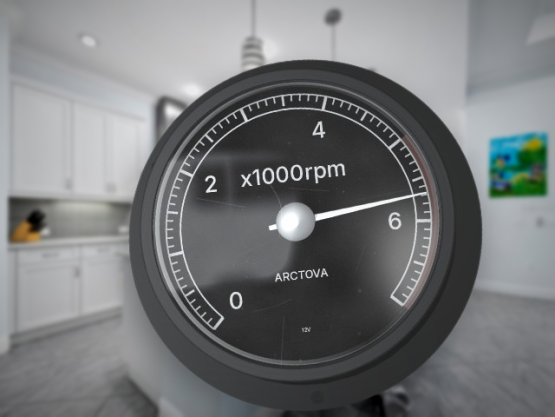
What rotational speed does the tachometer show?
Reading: 5700 rpm
